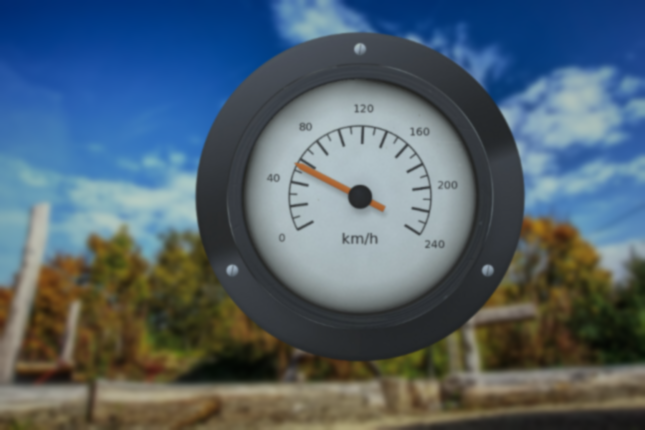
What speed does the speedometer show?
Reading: 55 km/h
